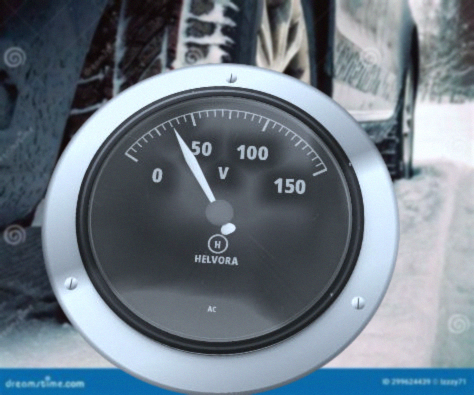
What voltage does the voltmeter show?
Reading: 35 V
